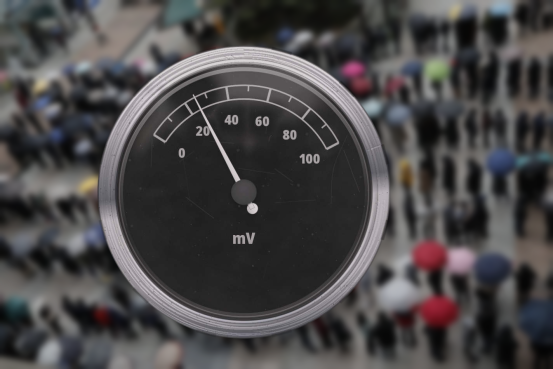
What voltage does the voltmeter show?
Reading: 25 mV
